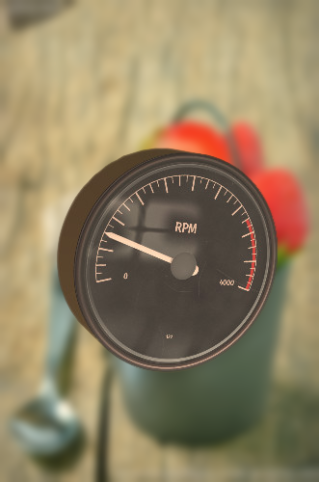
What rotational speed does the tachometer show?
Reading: 600 rpm
